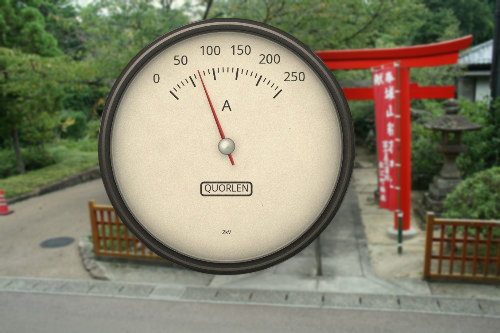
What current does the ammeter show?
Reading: 70 A
